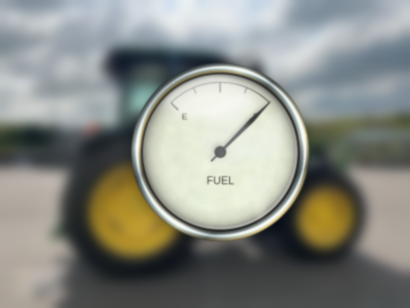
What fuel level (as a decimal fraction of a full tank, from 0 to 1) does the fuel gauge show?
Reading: 1
